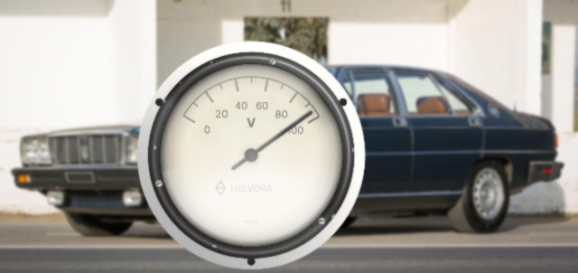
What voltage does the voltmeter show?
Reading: 95 V
